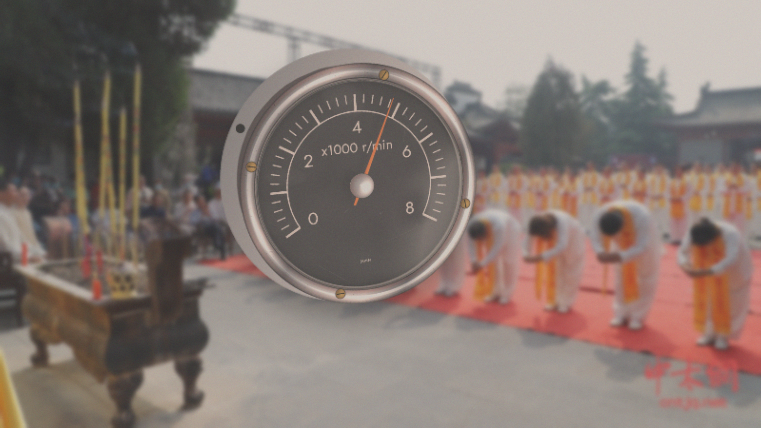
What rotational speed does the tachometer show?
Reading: 4800 rpm
